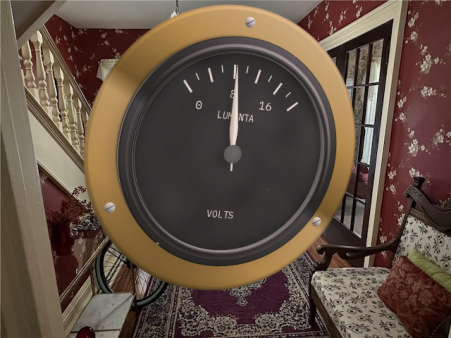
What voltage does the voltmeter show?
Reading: 8 V
